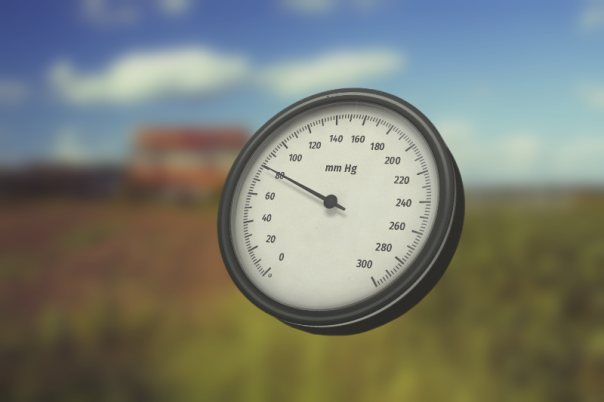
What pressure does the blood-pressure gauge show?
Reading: 80 mmHg
